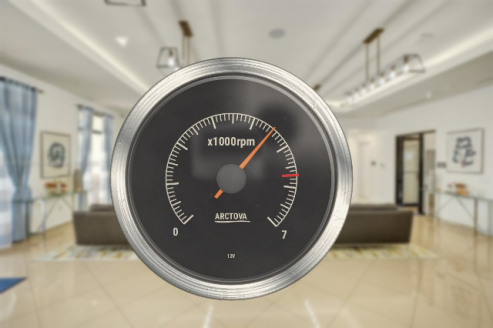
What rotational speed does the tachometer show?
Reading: 4500 rpm
